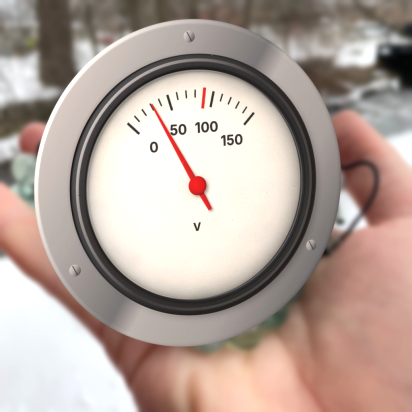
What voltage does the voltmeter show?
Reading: 30 V
